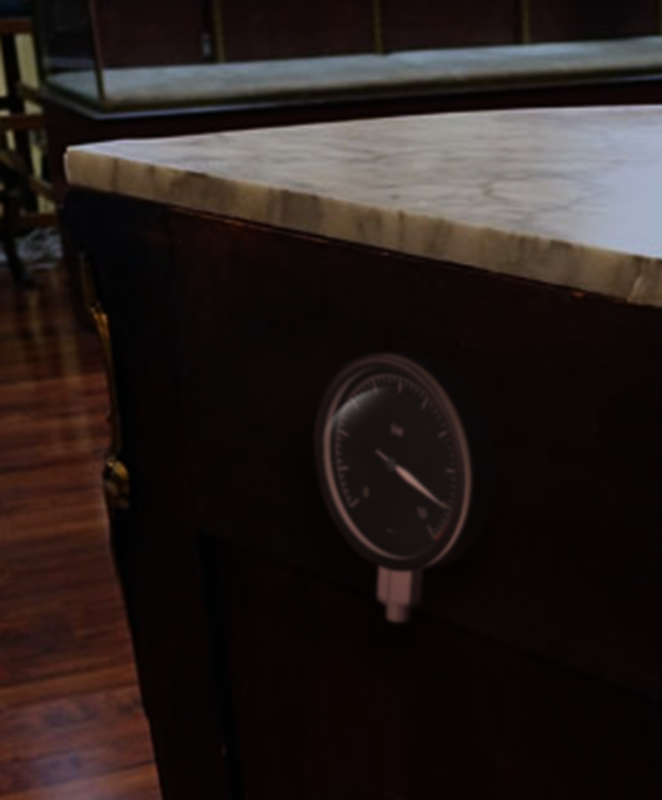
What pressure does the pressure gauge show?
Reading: 9 bar
